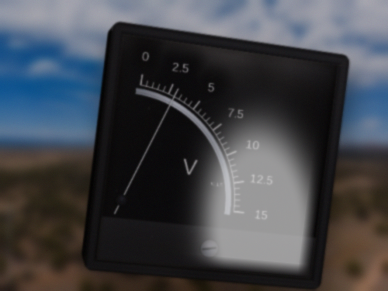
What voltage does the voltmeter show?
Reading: 3 V
